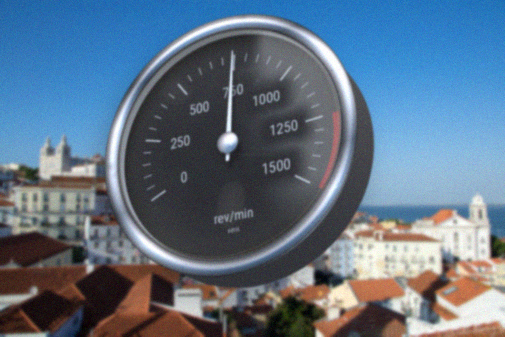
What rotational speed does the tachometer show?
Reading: 750 rpm
